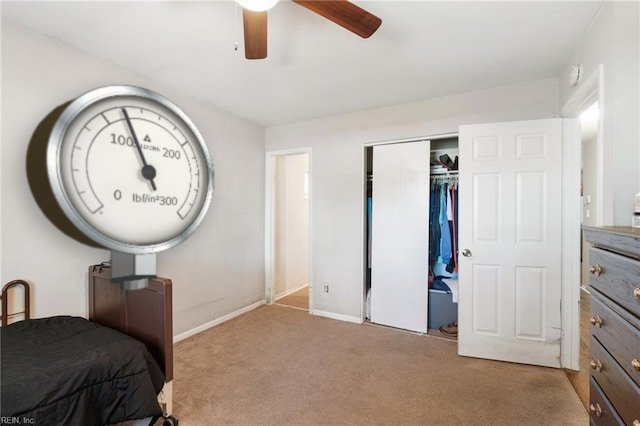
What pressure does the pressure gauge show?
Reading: 120 psi
